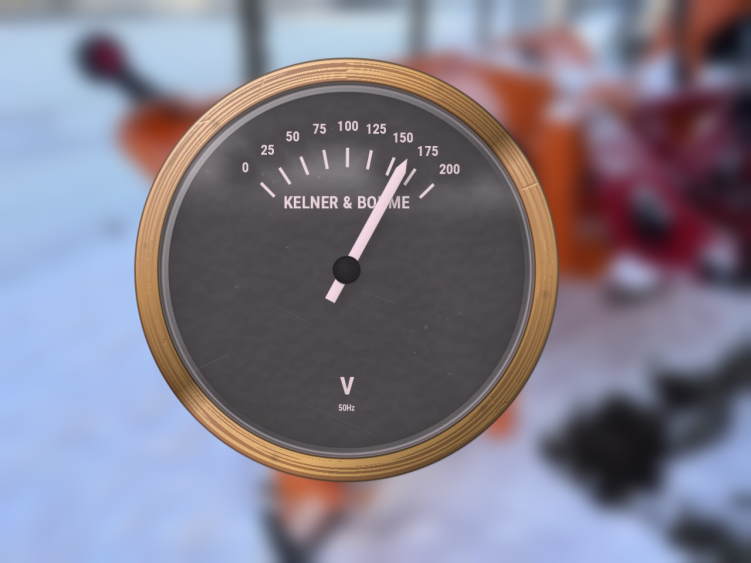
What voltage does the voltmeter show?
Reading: 162.5 V
